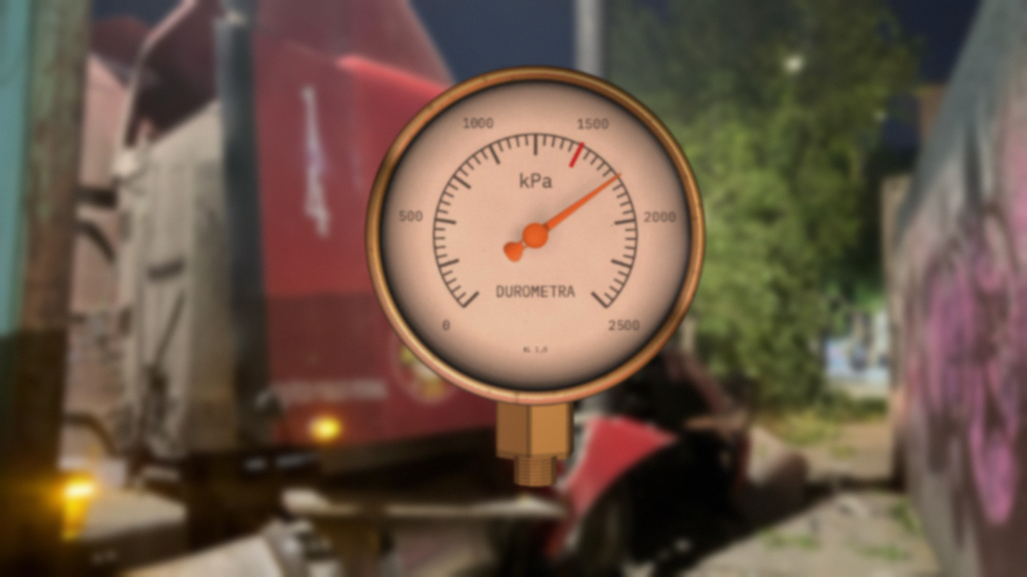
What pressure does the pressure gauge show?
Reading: 1750 kPa
